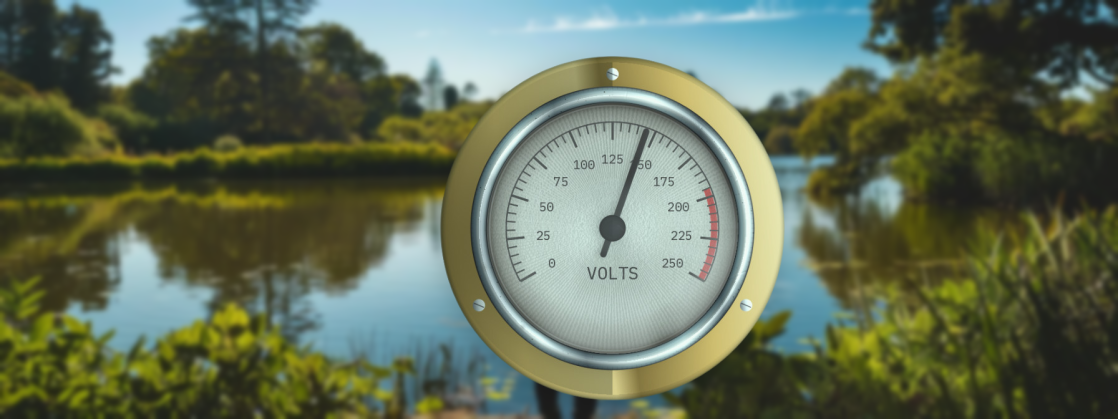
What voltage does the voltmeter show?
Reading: 145 V
